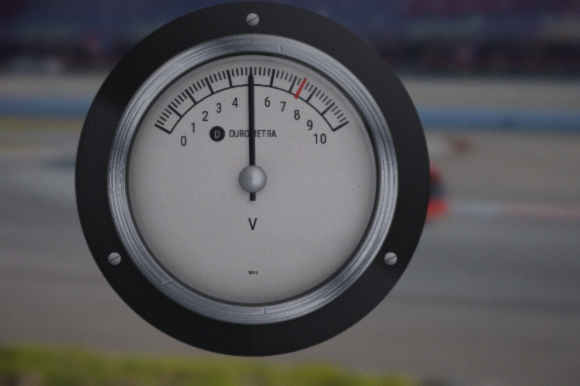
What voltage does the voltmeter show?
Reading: 5 V
